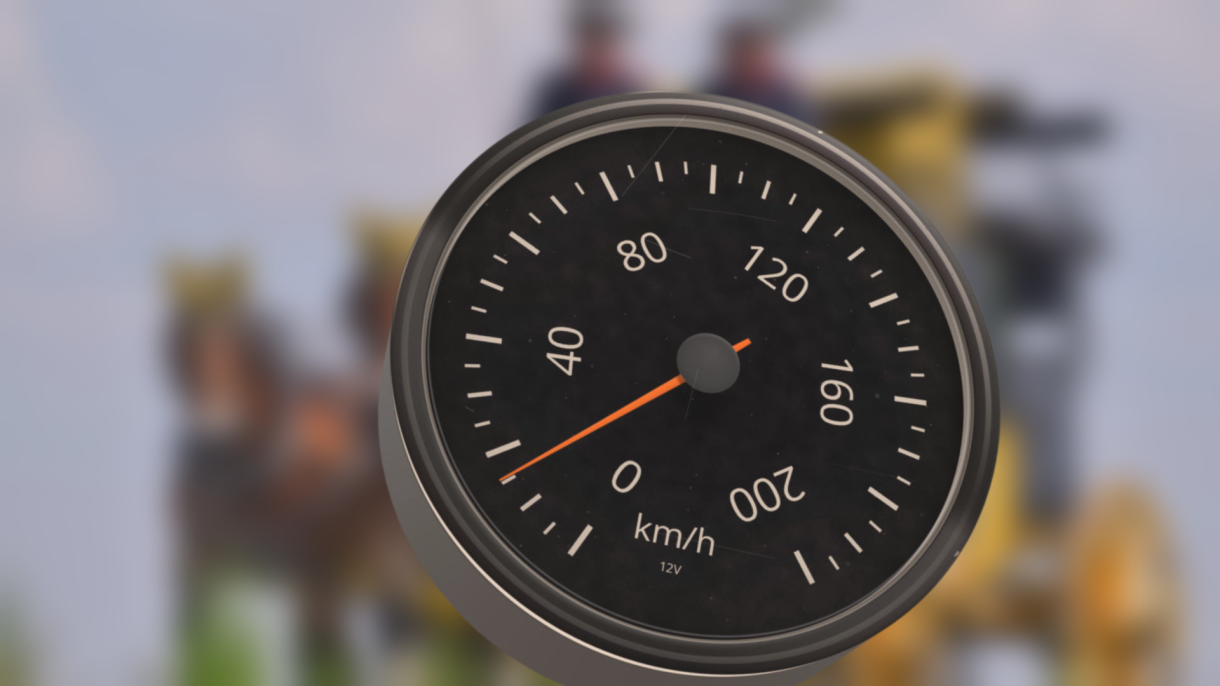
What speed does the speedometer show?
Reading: 15 km/h
